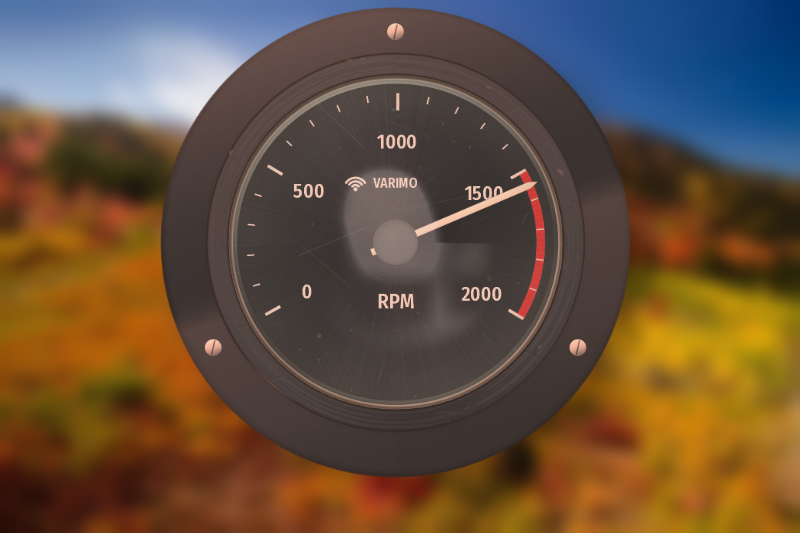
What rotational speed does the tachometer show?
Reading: 1550 rpm
